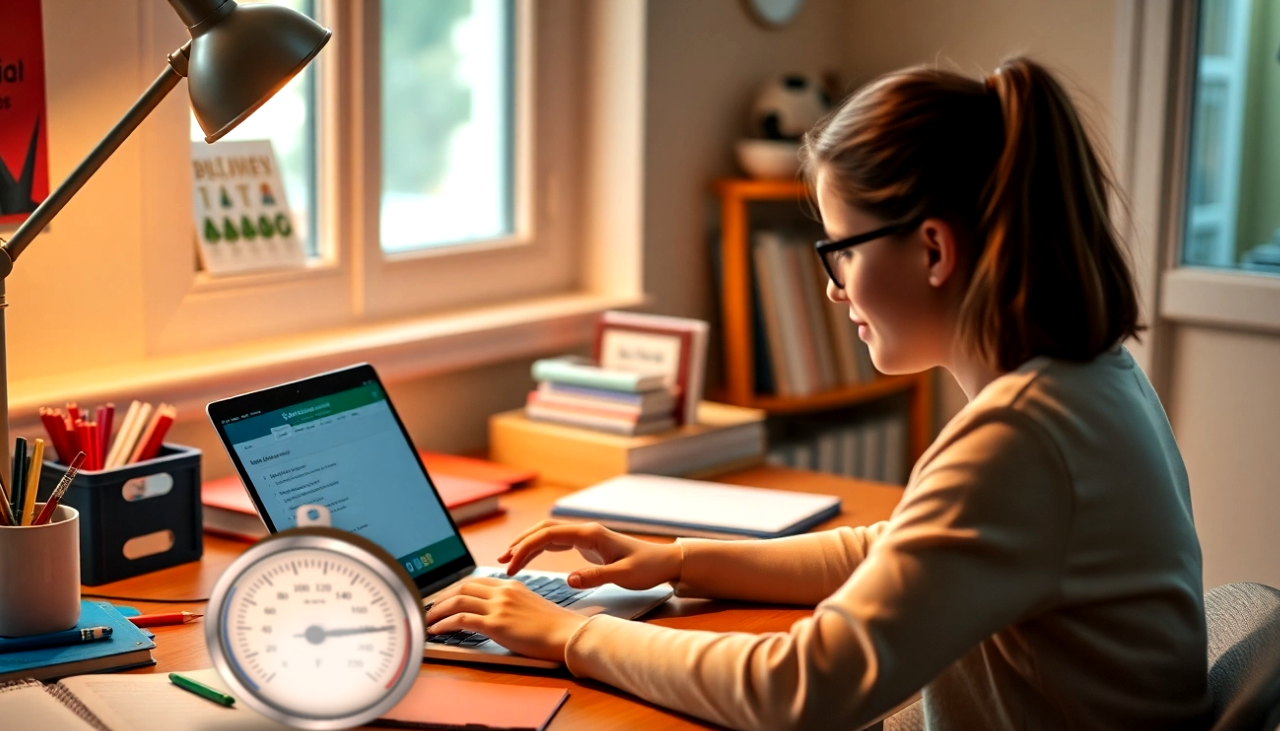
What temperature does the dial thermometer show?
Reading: 180 °F
